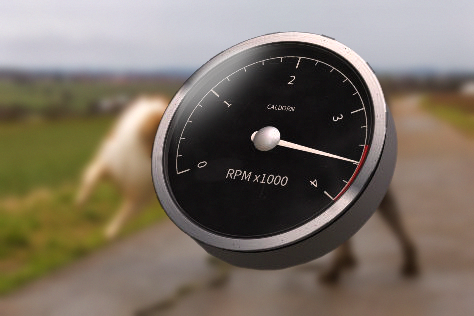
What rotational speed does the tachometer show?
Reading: 3600 rpm
